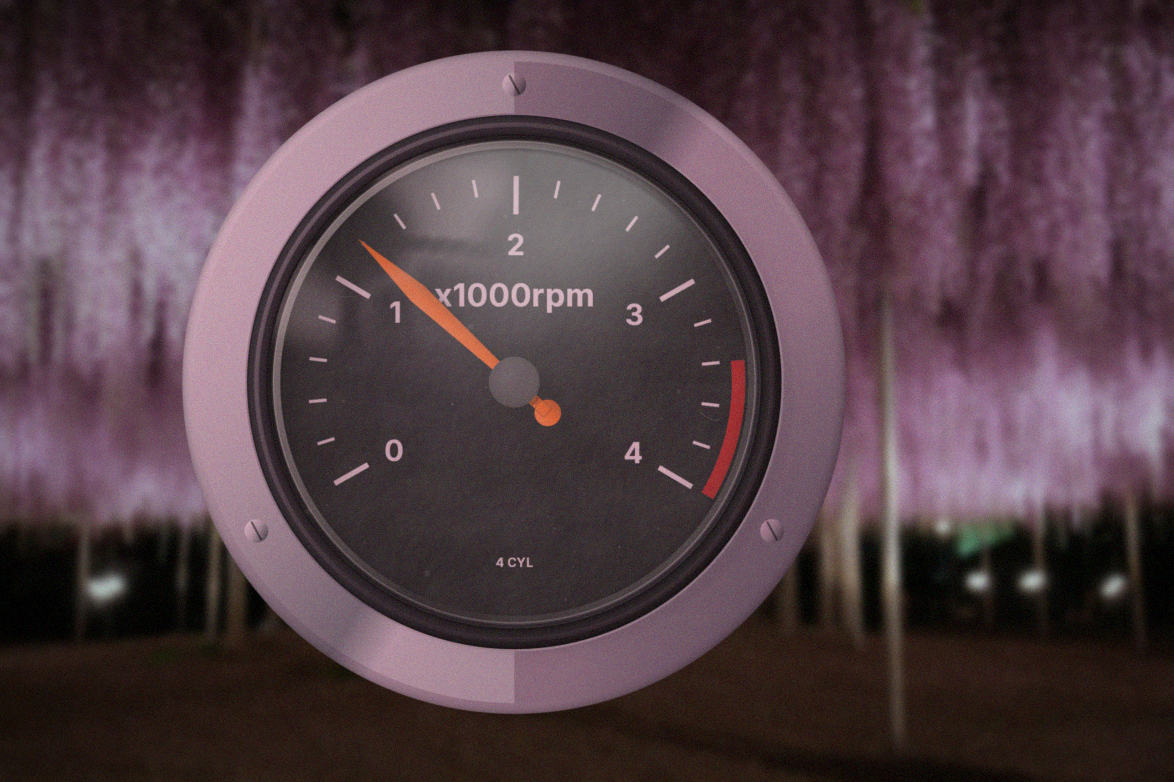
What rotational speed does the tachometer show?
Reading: 1200 rpm
